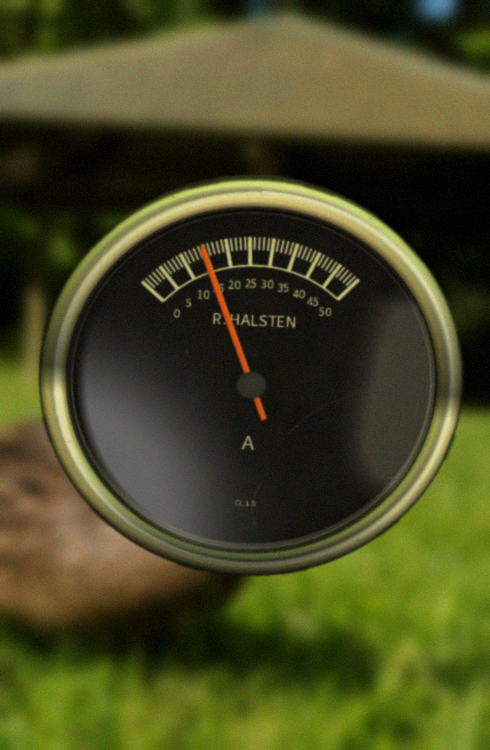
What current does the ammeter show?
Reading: 15 A
